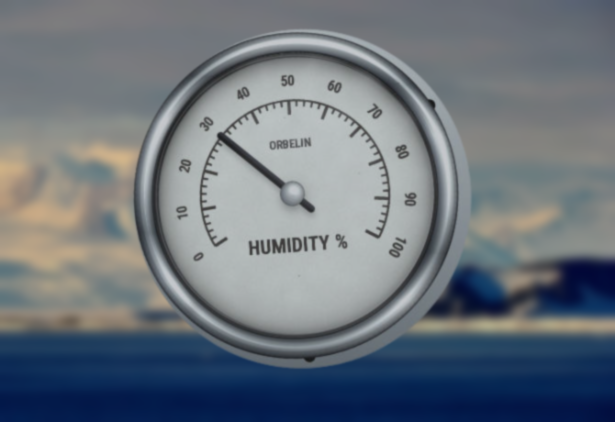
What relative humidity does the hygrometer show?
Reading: 30 %
